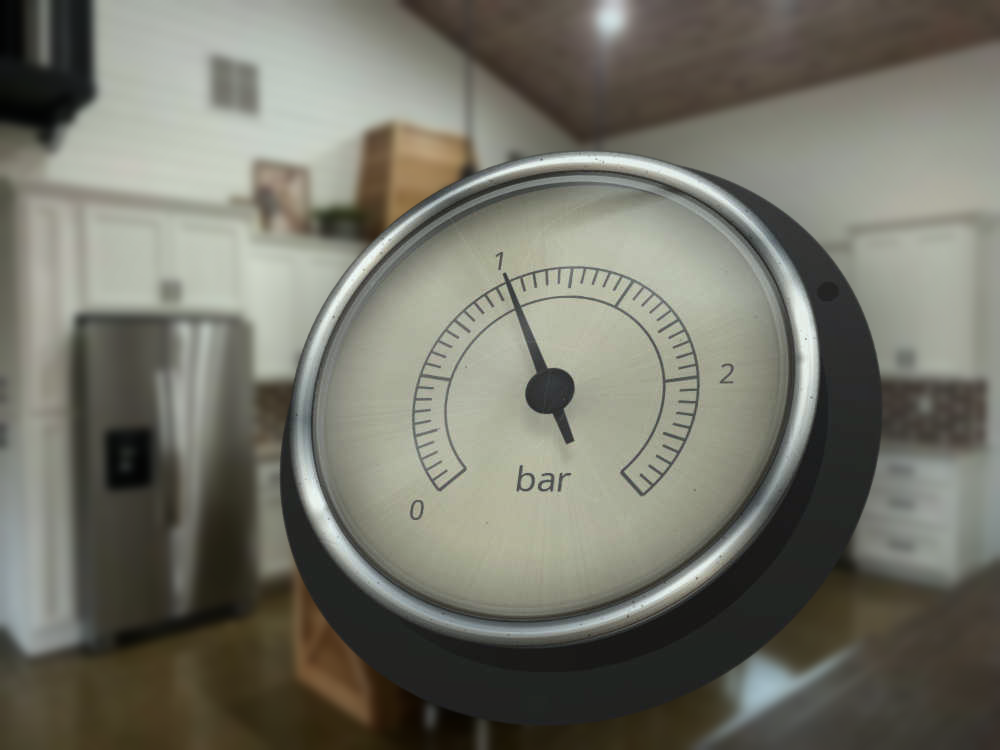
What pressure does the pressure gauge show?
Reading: 1 bar
